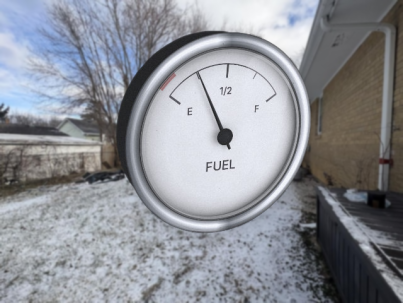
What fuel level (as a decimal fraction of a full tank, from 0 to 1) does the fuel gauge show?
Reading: 0.25
